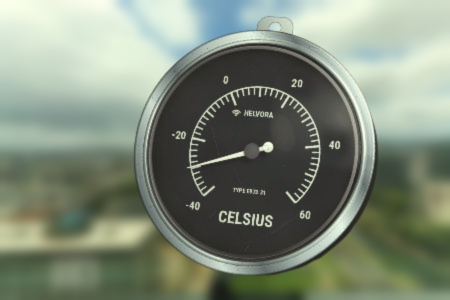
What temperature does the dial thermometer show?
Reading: -30 °C
